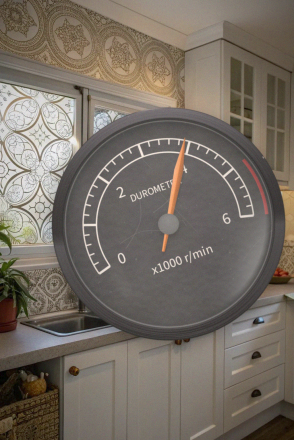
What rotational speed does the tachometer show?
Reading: 3900 rpm
